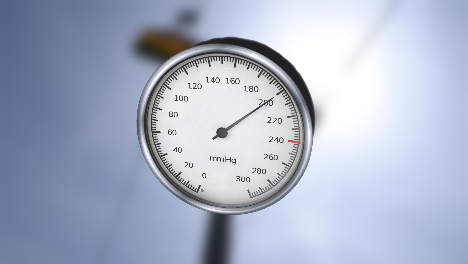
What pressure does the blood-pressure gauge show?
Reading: 200 mmHg
